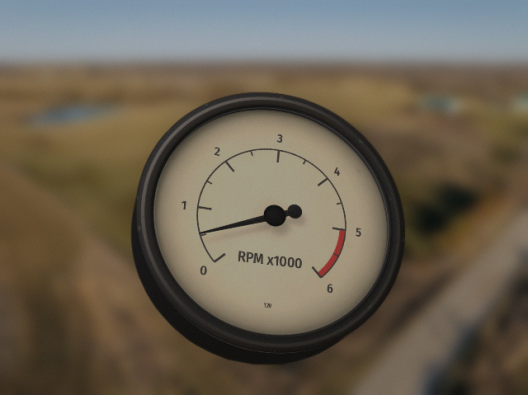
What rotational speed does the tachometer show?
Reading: 500 rpm
